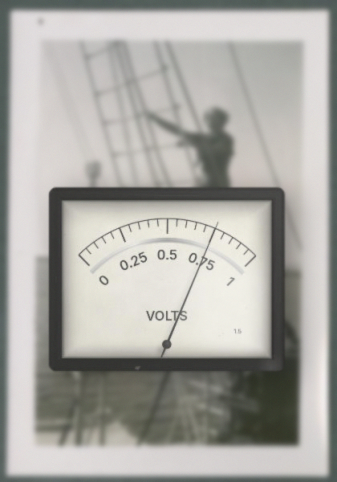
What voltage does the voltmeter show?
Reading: 0.75 V
